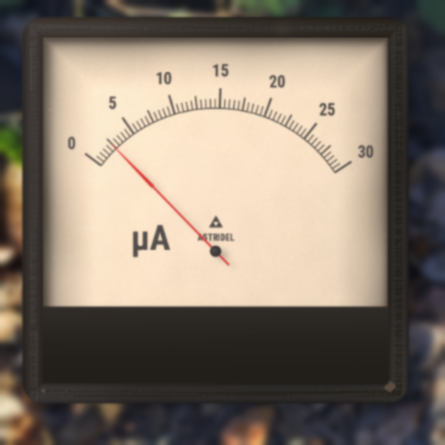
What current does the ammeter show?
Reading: 2.5 µA
